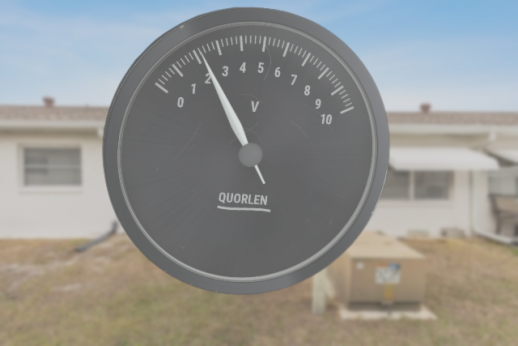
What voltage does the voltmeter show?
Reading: 2.2 V
